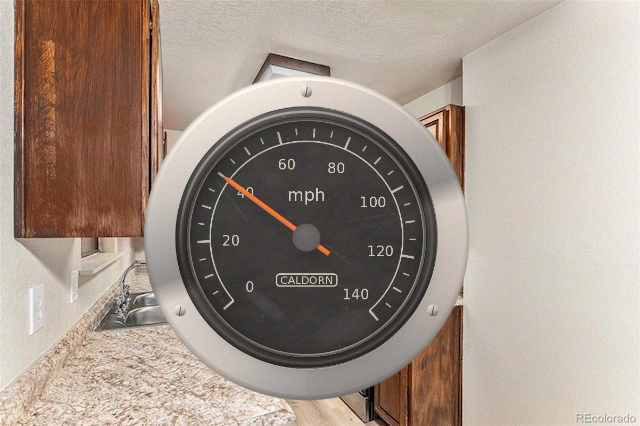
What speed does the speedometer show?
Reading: 40 mph
